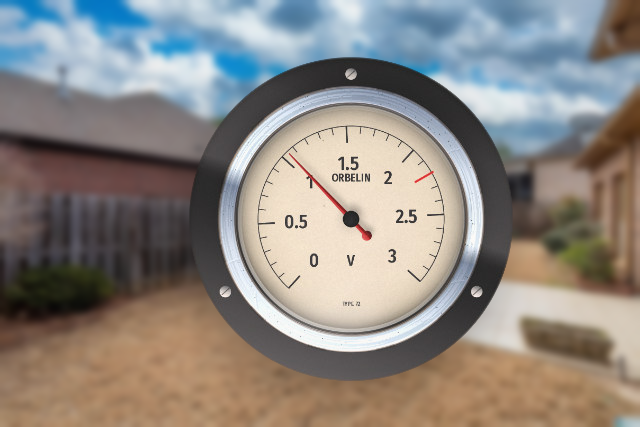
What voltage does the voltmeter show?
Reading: 1.05 V
